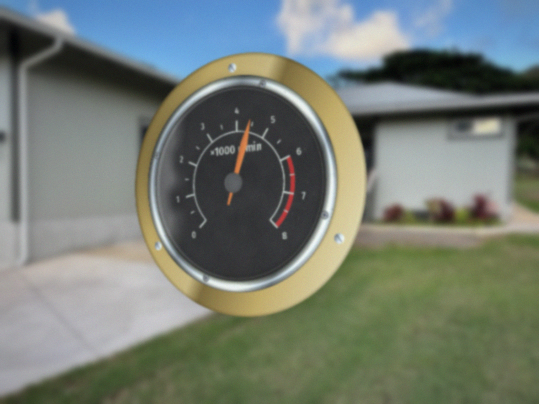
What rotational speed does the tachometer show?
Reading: 4500 rpm
